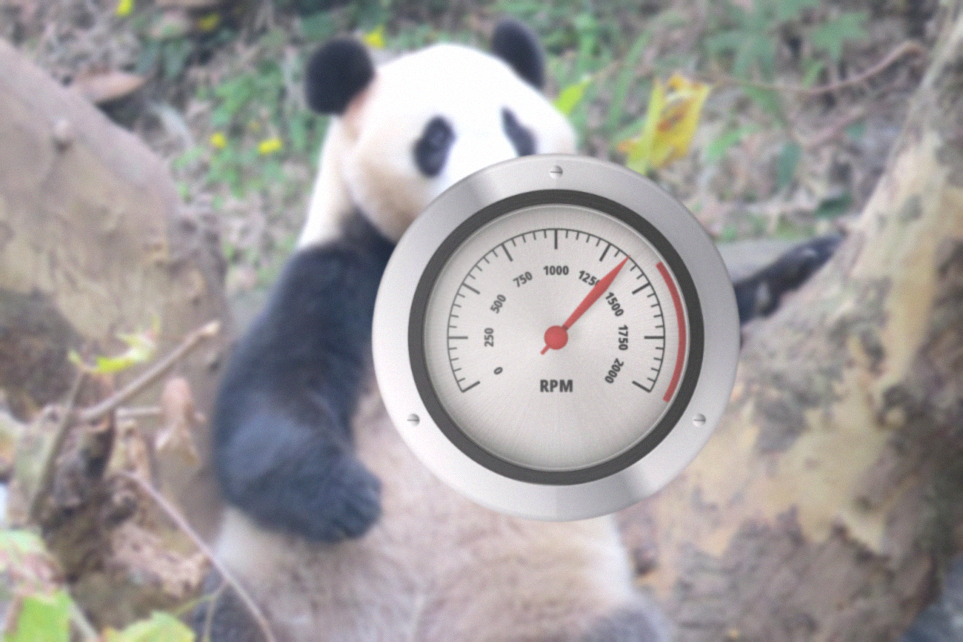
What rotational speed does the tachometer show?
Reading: 1350 rpm
